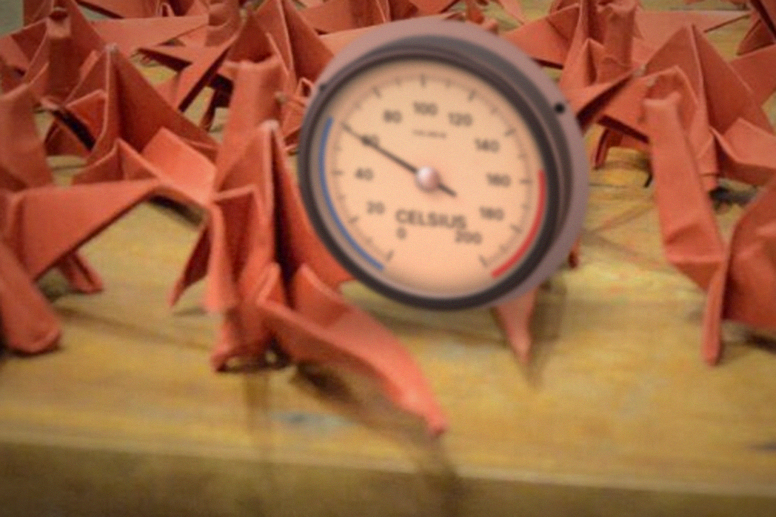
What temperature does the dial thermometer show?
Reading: 60 °C
